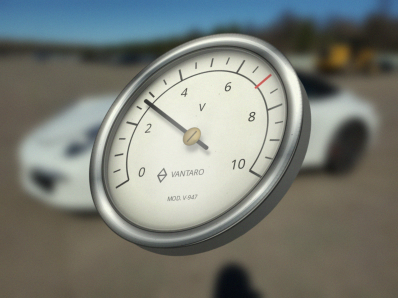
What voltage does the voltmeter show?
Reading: 2.75 V
